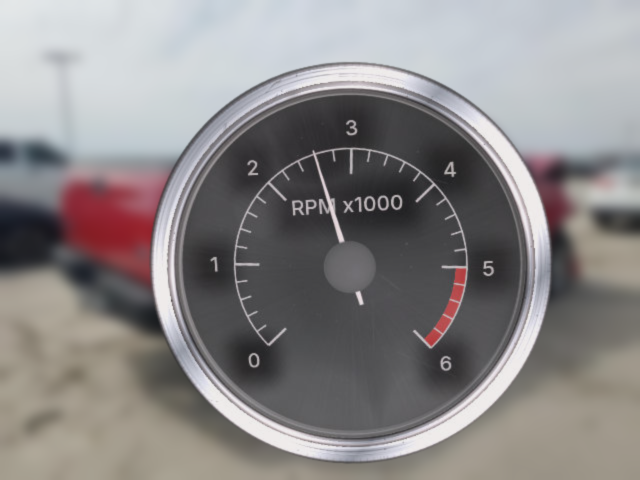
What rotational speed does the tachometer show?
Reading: 2600 rpm
